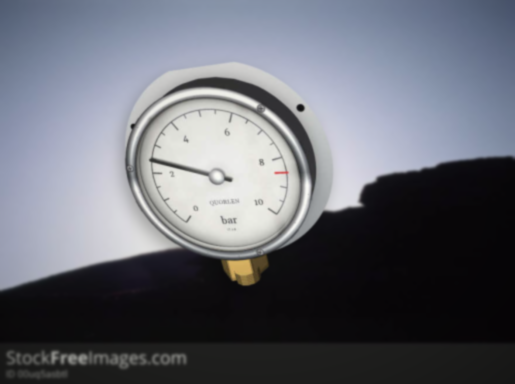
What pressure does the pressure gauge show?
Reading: 2.5 bar
